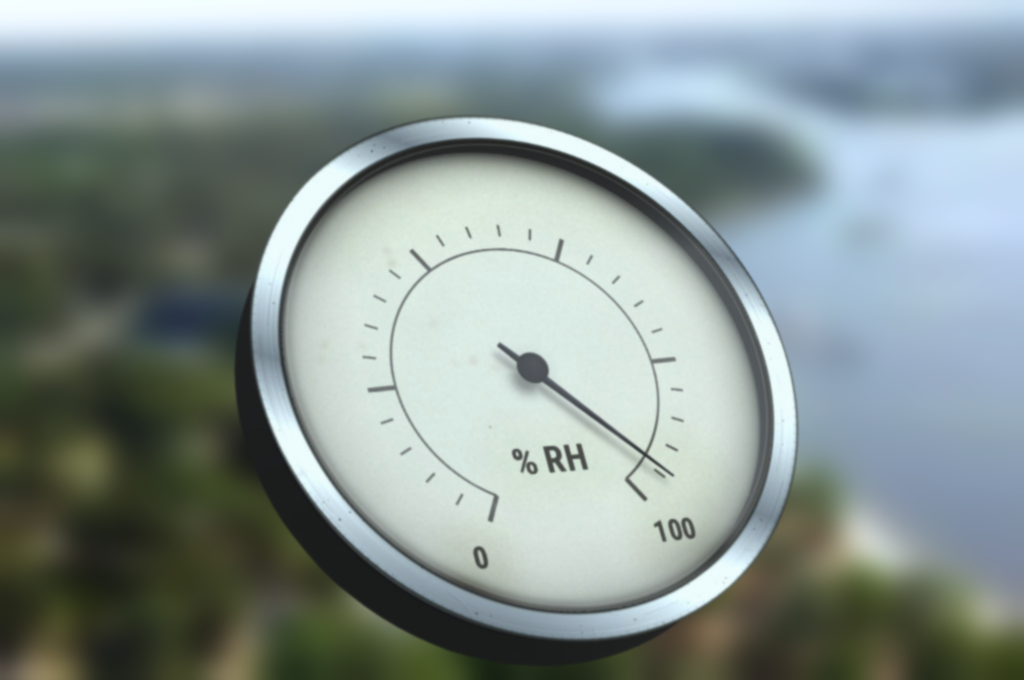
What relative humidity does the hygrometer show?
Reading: 96 %
